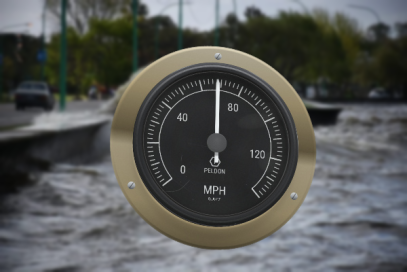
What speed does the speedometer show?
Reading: 68 mph
